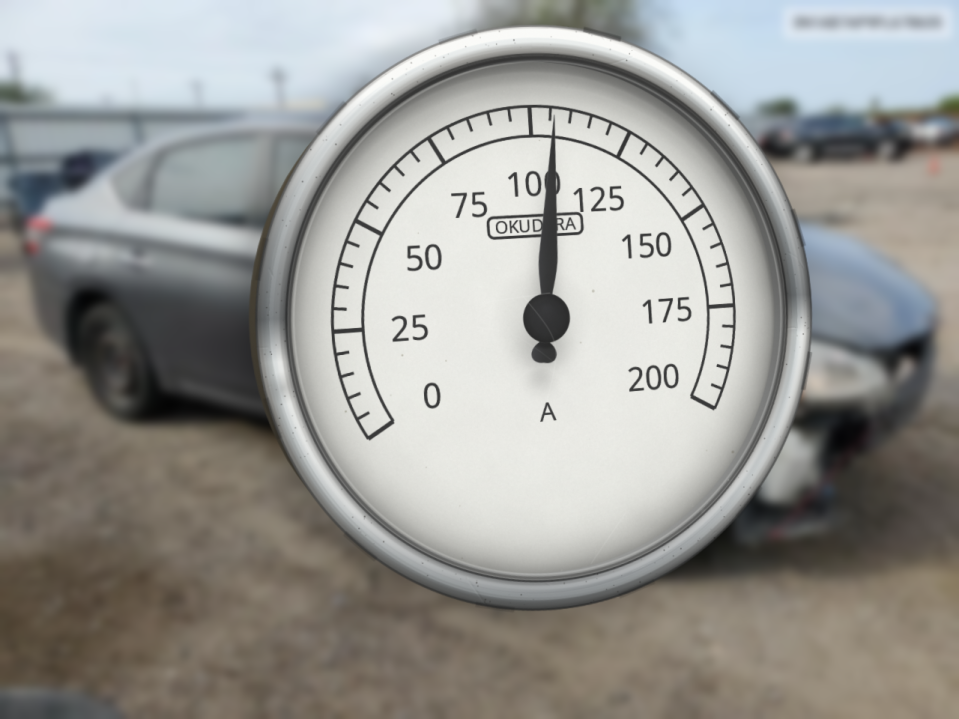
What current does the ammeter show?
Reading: 105 A
